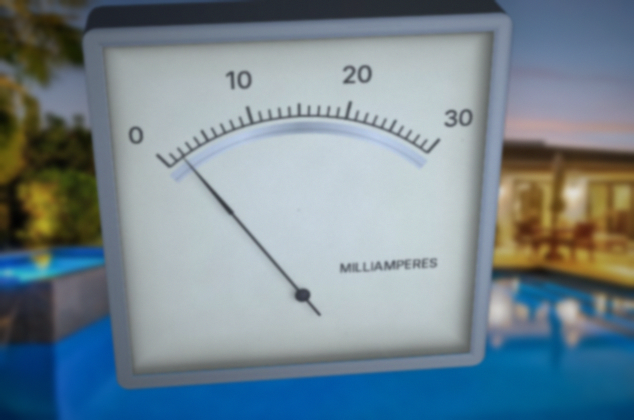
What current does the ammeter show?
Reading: 2 mA
